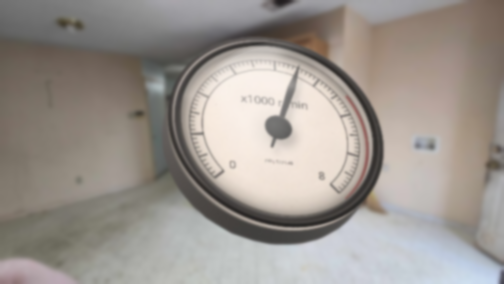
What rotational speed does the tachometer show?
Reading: 4500 rpm
